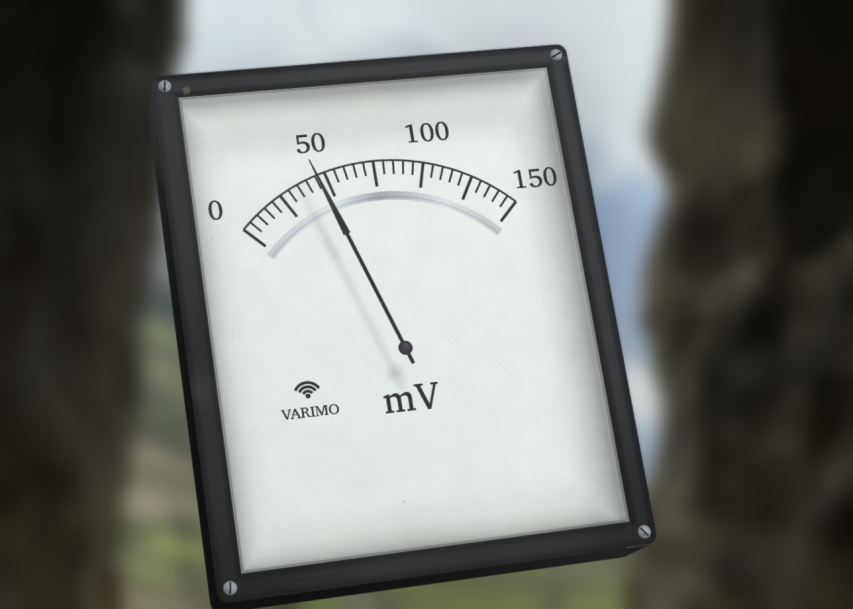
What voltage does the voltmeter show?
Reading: 45 mV
